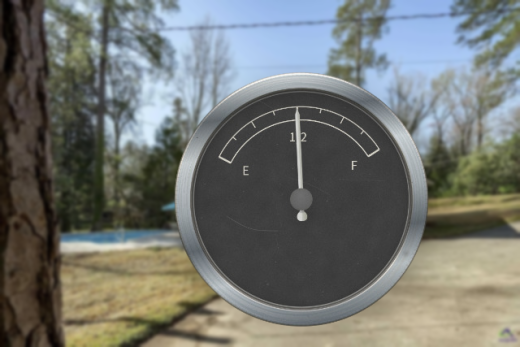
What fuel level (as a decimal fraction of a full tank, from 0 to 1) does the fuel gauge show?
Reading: 0.5
